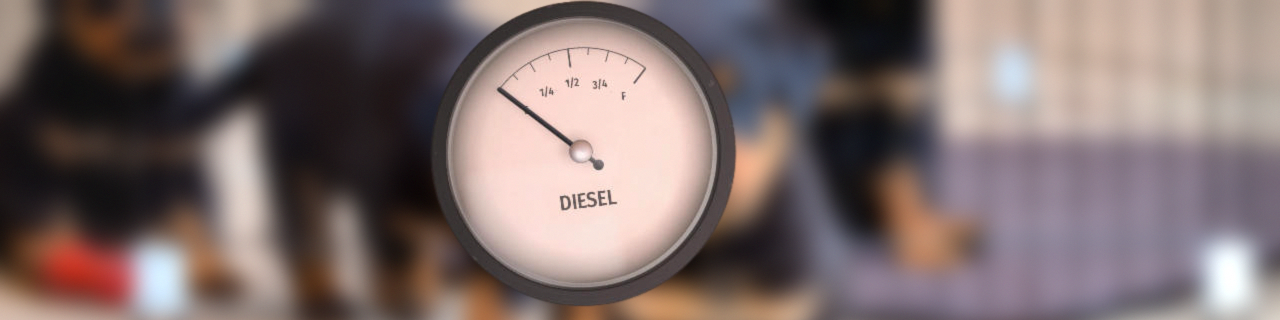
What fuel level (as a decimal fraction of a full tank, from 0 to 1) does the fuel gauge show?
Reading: 0
